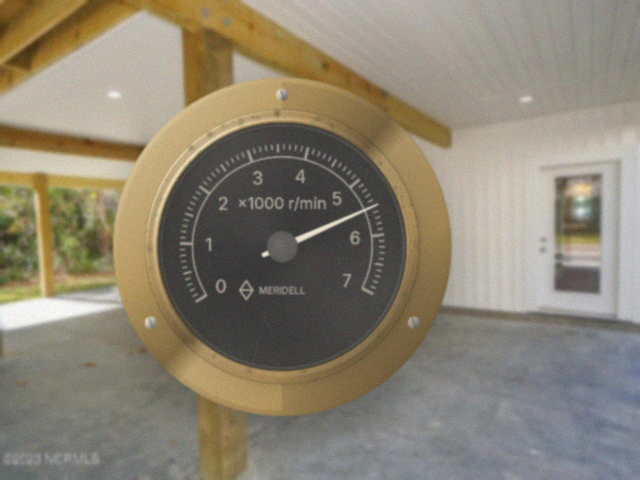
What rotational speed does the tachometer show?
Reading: 5500 rpm
